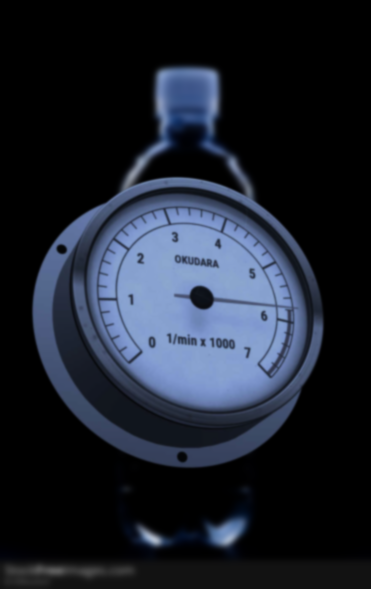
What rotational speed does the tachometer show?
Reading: 5800 rpm
